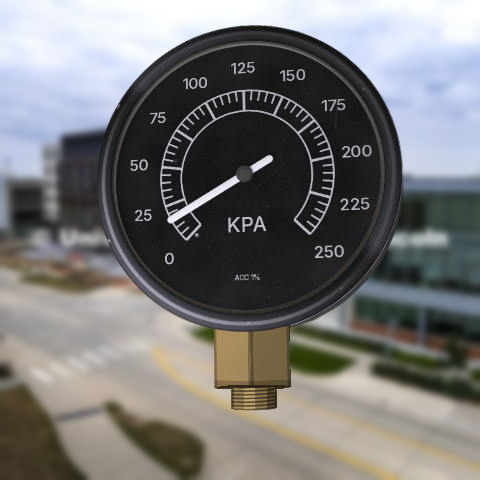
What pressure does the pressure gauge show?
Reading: 15 kPa
